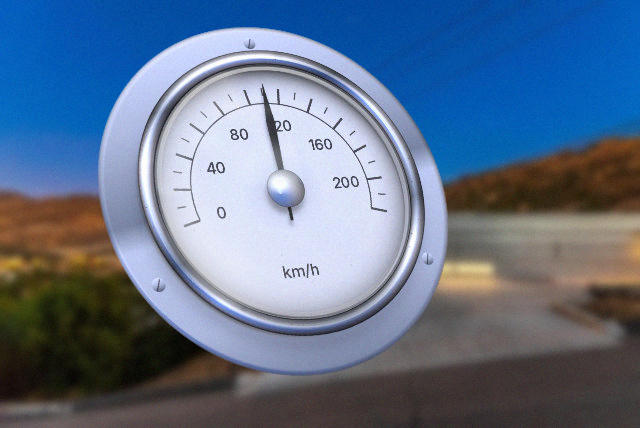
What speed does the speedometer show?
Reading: 110 km/h
